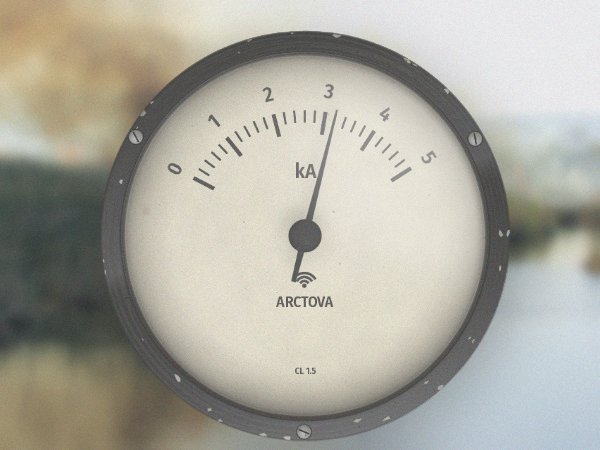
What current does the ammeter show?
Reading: 3.2 kA
